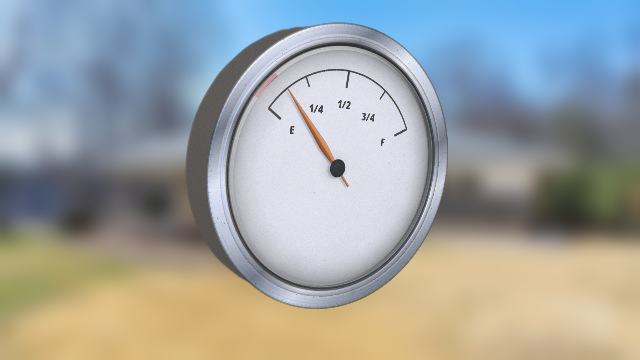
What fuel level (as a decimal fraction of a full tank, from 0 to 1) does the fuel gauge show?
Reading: 0.125
